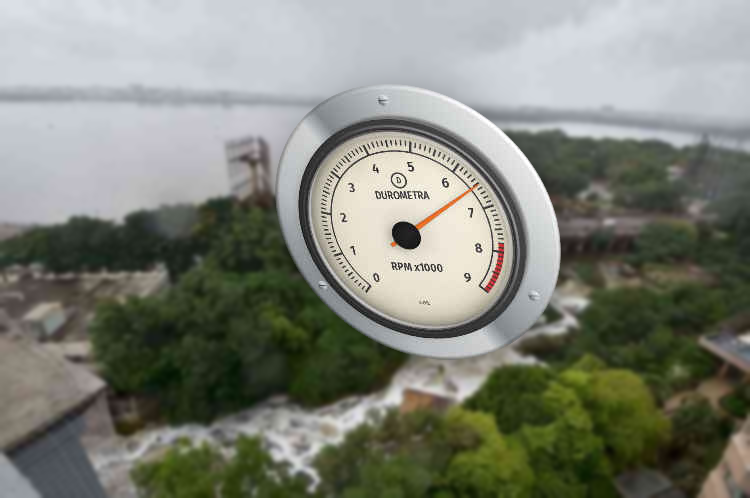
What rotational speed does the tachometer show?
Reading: 6500 rpm
